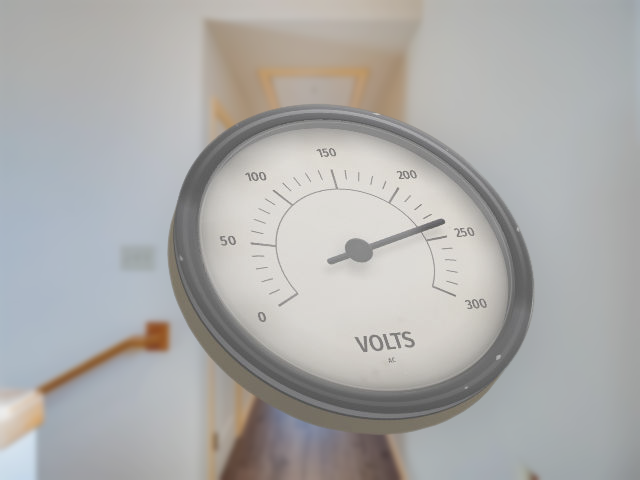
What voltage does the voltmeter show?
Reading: 240 V
